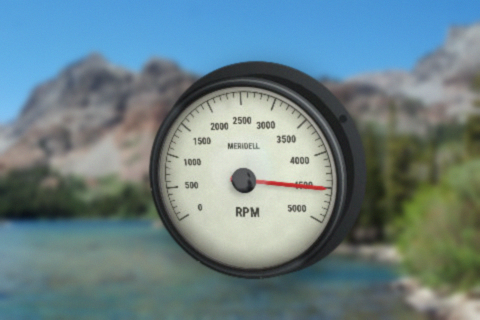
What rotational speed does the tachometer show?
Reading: 4500 rpm
